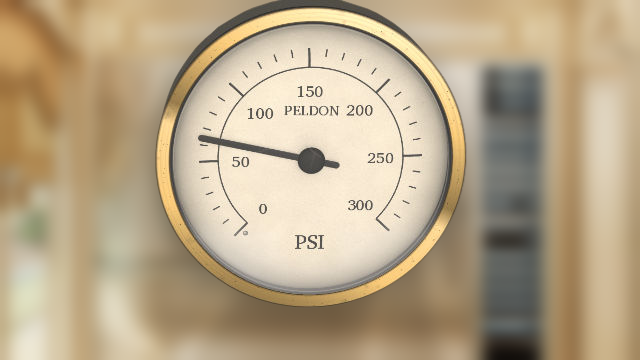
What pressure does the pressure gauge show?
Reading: 65 psi
